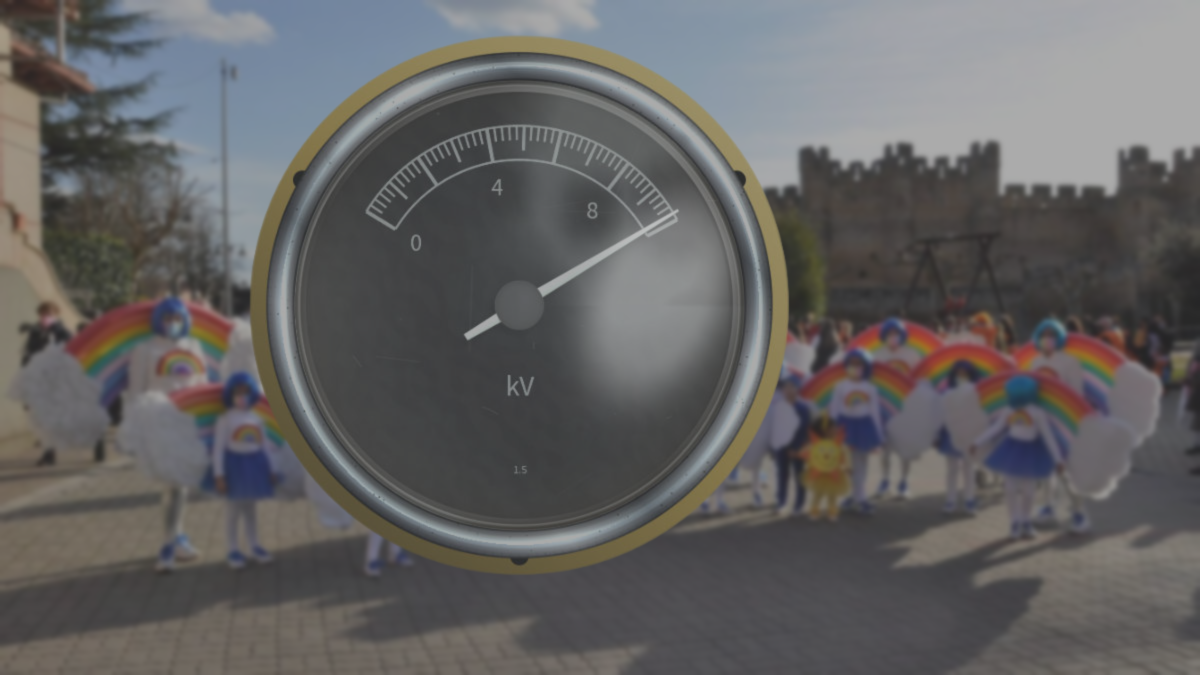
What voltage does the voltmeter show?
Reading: 9.8 kV
